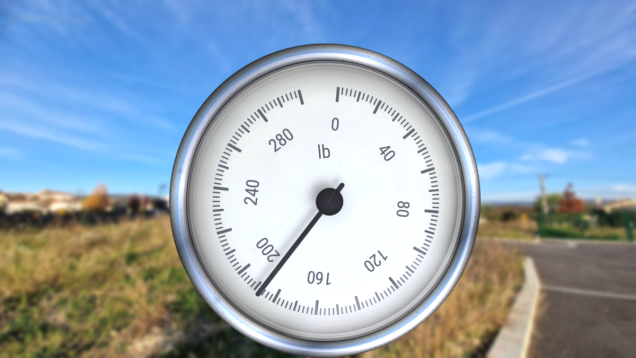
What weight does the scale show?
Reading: 188 lb
